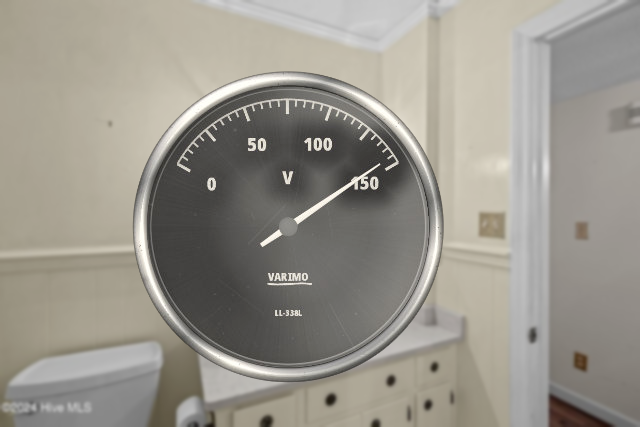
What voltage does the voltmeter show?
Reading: 145 V
